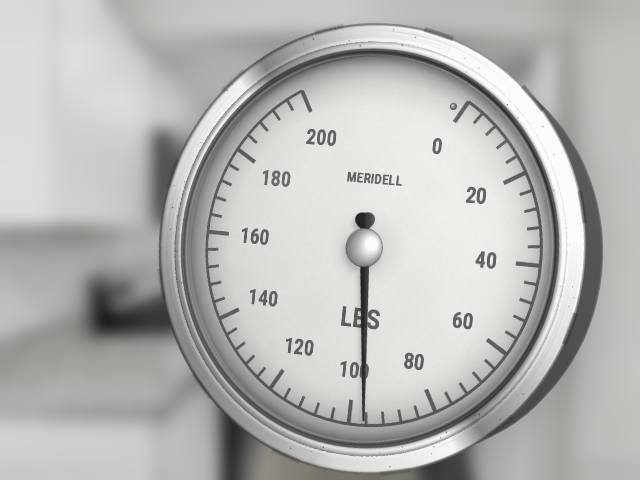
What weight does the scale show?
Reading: 96 lb
